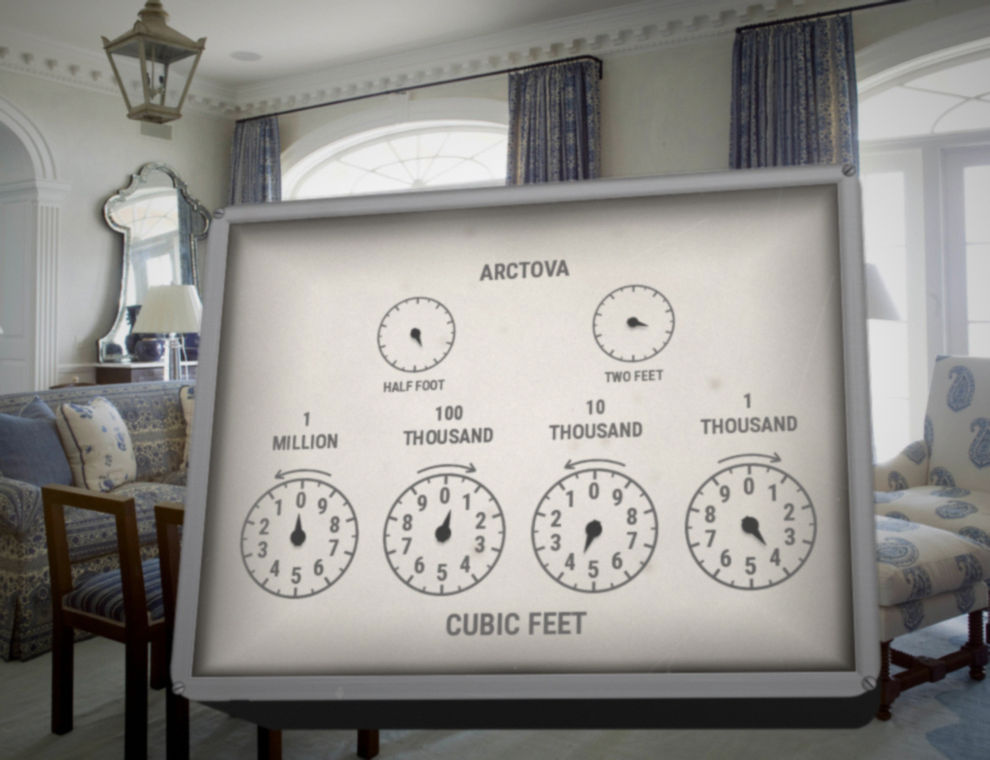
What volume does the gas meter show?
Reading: 4400 ft³
